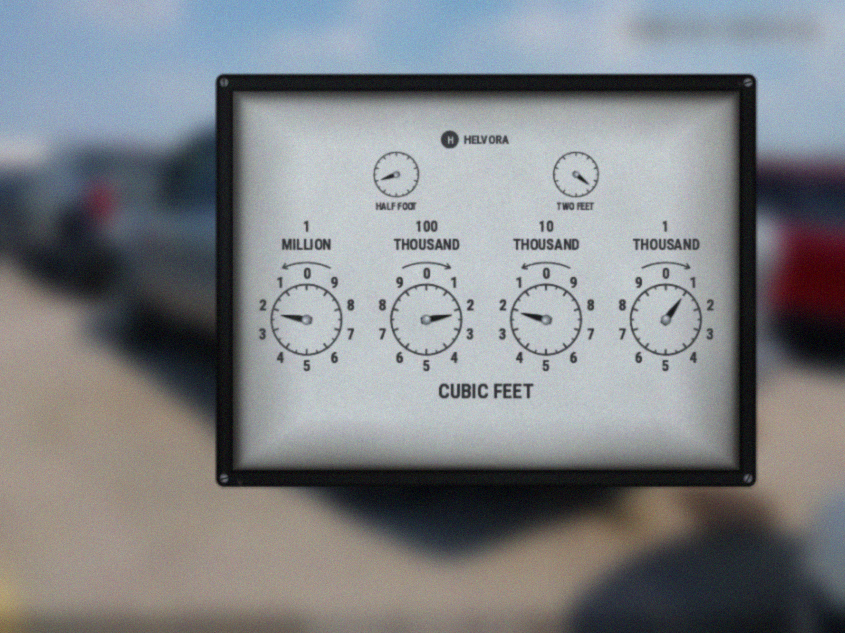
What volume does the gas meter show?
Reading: 222100 ft³
